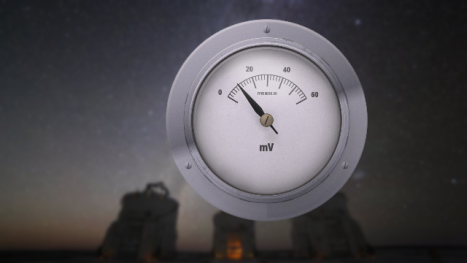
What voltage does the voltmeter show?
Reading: 10 mV
